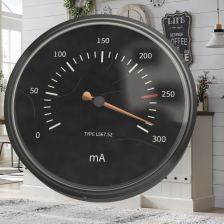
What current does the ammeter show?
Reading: 290 mA
